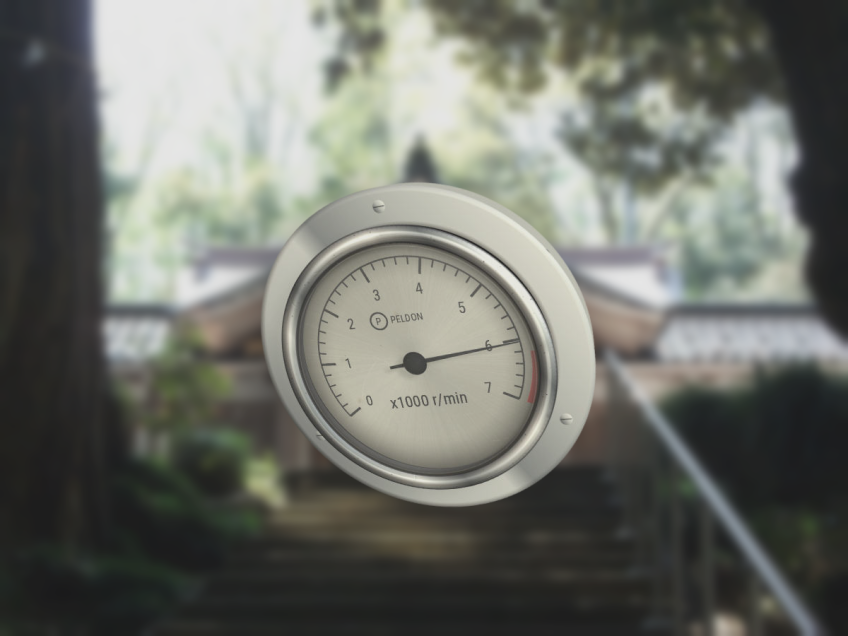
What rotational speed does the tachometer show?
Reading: 6000 rpm
